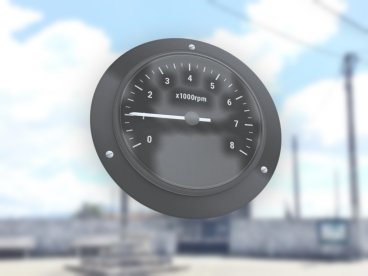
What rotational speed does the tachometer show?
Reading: 1000 rpm
